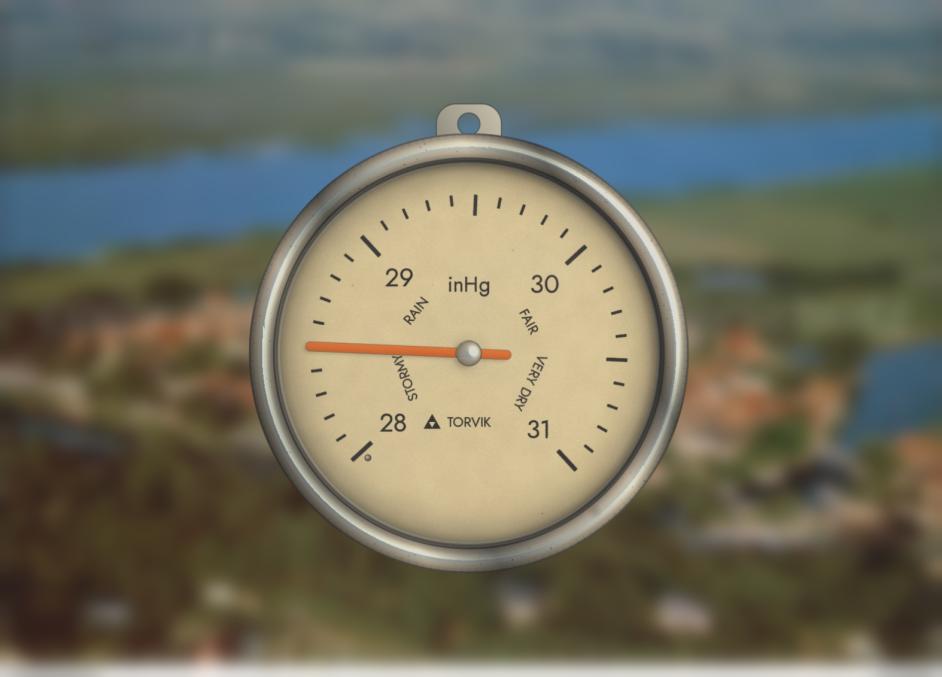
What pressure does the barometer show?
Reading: 28.5 inHg
